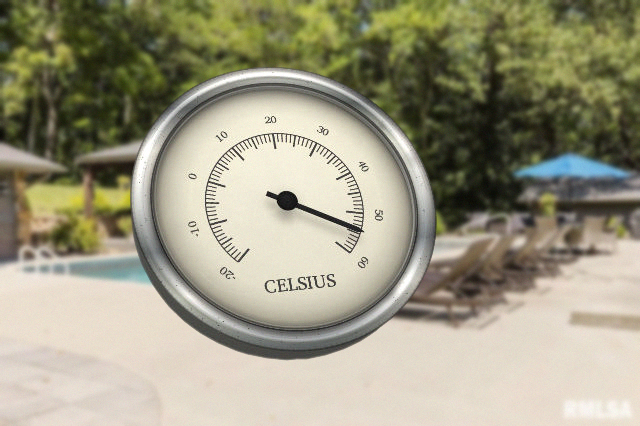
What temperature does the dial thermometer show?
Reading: 55 °C
